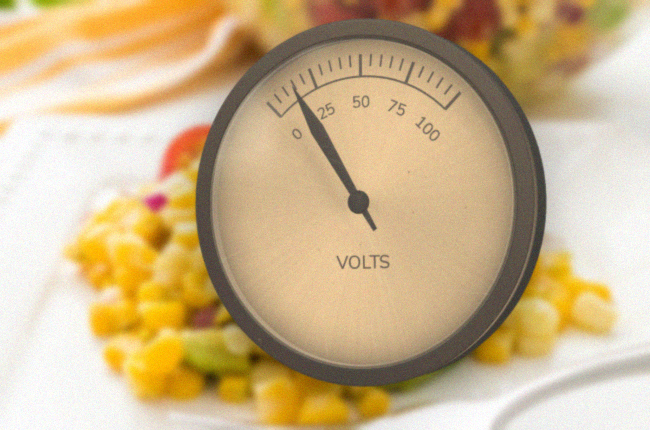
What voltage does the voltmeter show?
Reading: 15 V
